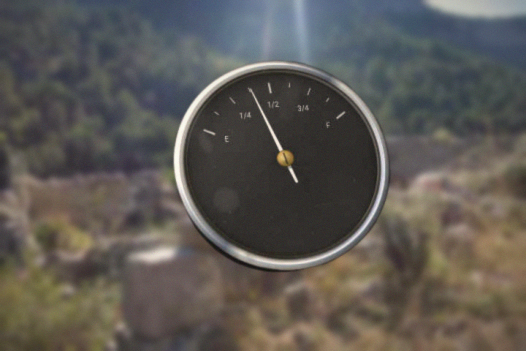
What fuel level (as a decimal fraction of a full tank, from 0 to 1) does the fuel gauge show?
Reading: 0.375
